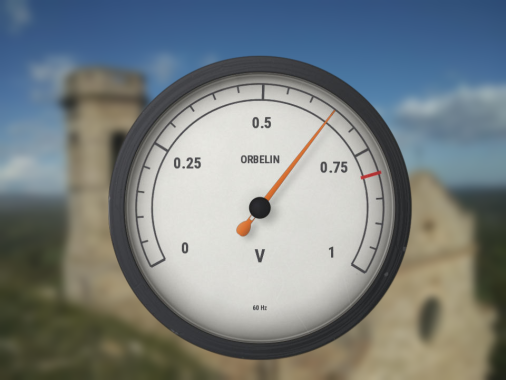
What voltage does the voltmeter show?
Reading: 0.65 V
